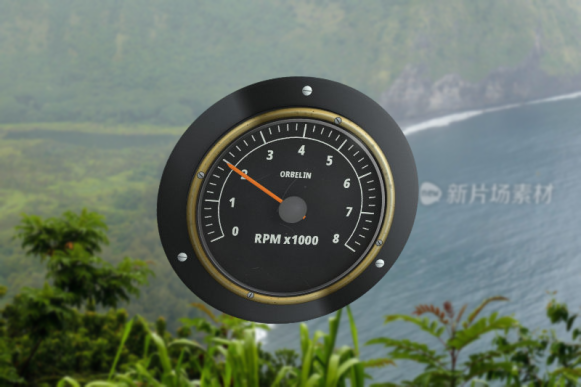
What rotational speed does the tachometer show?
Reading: 2000 rpm
